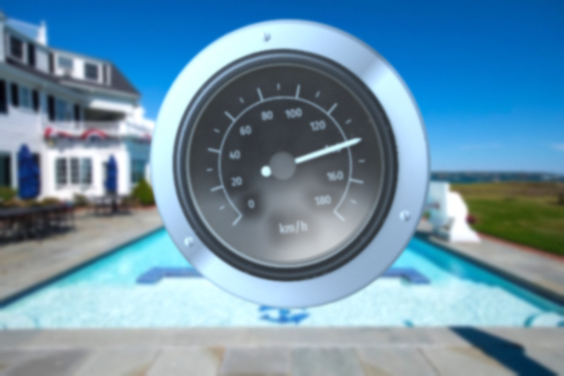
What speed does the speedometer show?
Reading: 140 km/h
